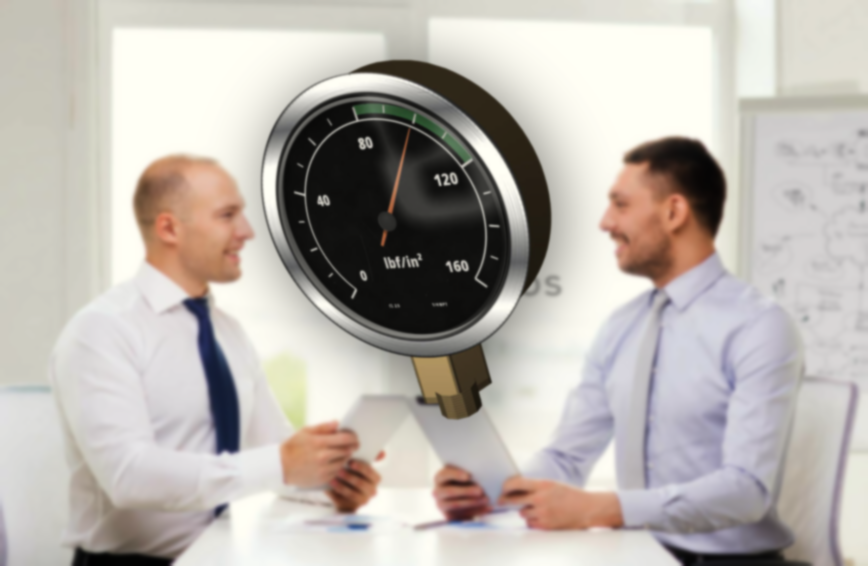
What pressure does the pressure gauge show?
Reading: 100 psi
